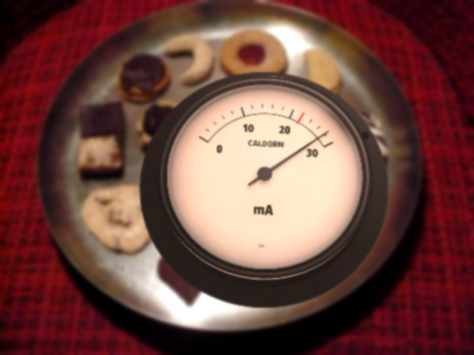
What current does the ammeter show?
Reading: 28 mA
